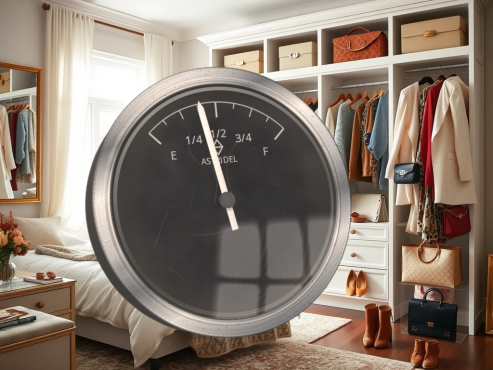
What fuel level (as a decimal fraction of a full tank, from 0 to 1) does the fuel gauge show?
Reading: 0.375
